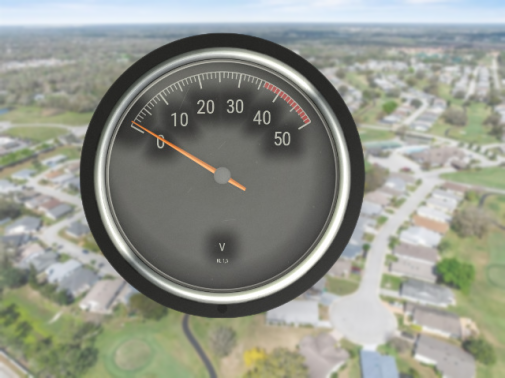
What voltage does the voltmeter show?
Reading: 1 V
